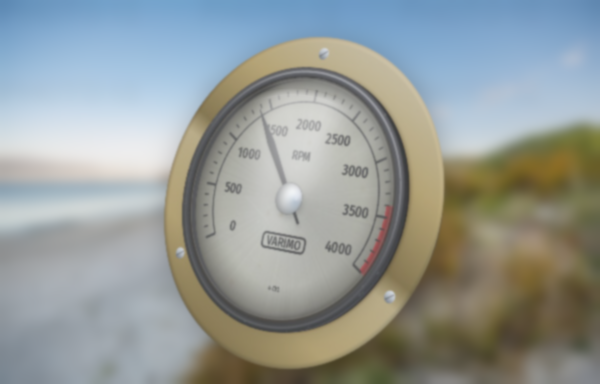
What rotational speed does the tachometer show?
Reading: 1400 rpm
